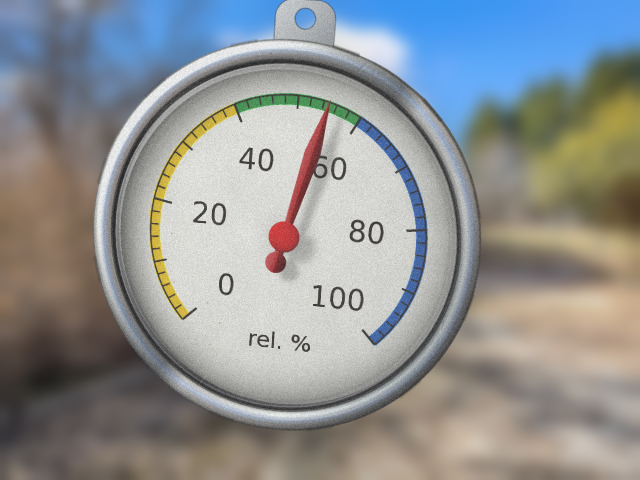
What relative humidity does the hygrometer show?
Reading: 55 %
